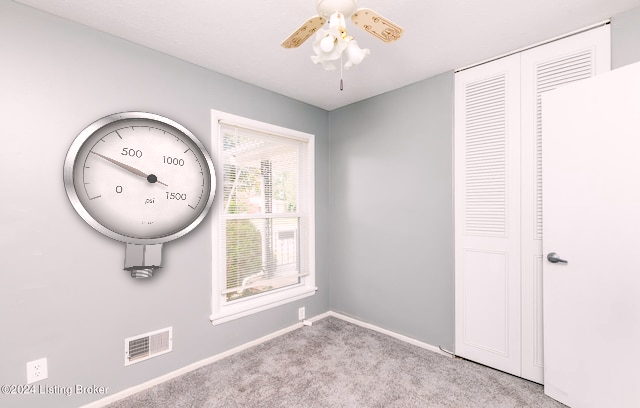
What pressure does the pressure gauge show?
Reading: 300 psi
